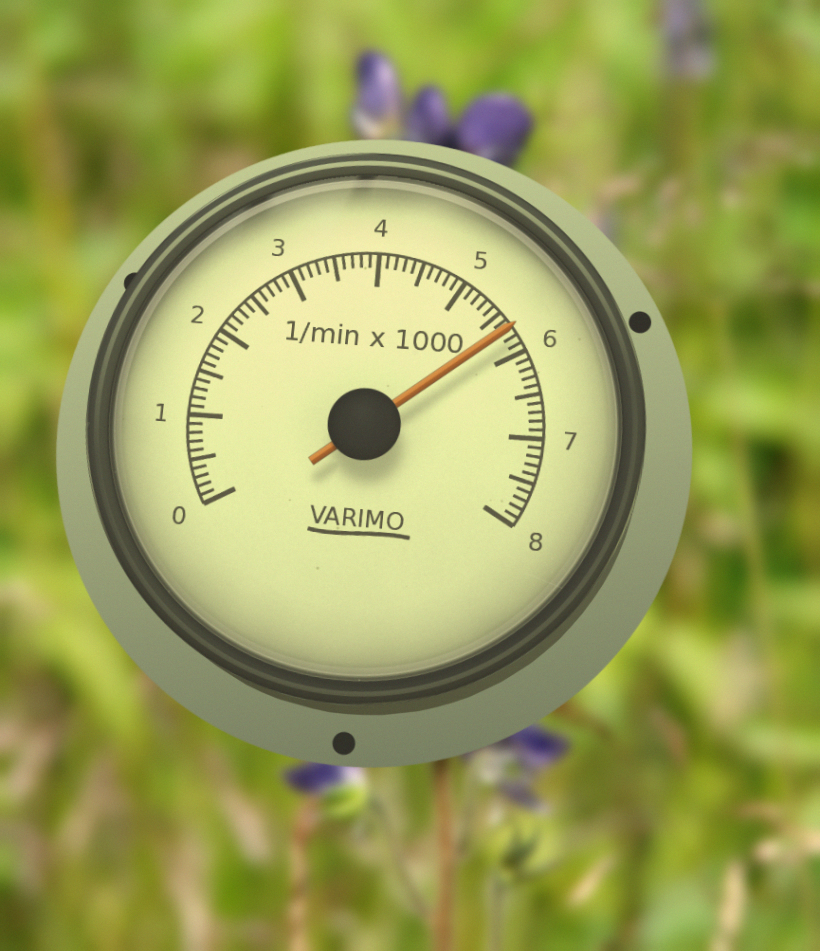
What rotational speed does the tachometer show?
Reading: 5700 rpm
